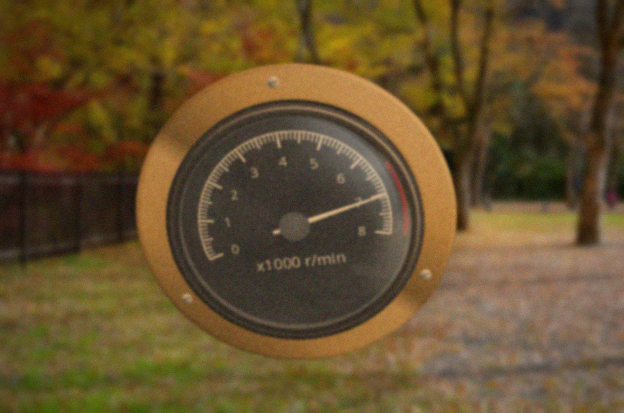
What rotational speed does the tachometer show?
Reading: 7000 rpm
